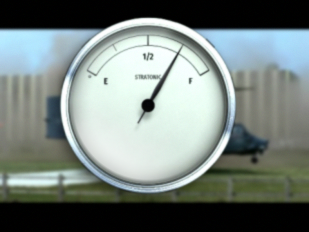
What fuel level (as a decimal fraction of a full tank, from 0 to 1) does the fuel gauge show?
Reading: 0.75
